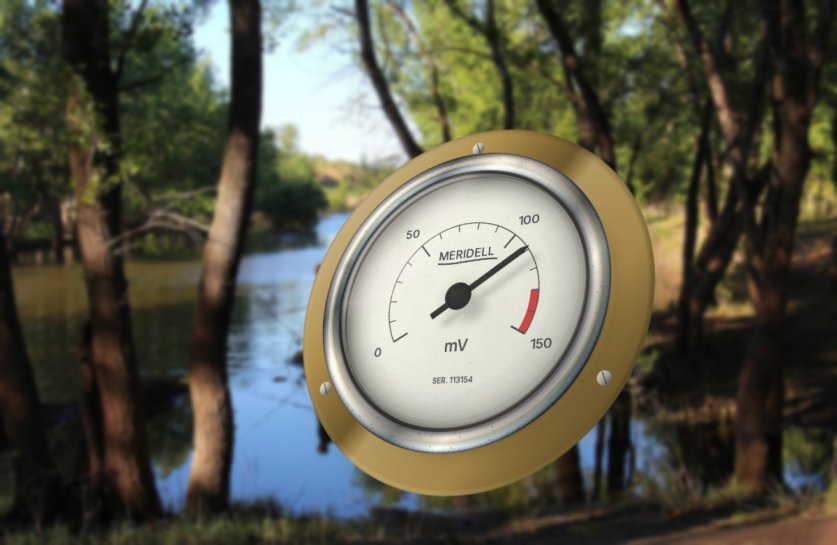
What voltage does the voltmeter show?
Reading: 110 mV
